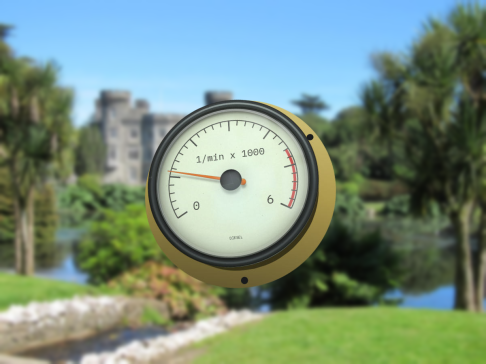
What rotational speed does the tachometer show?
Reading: 1100 rpm
